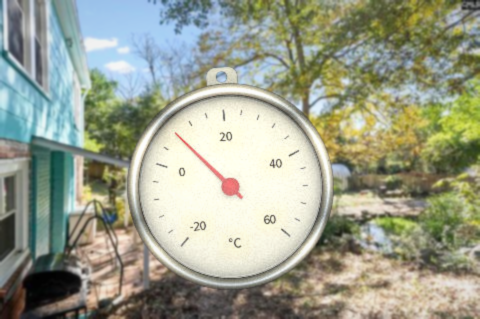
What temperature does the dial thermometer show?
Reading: 8 °C
